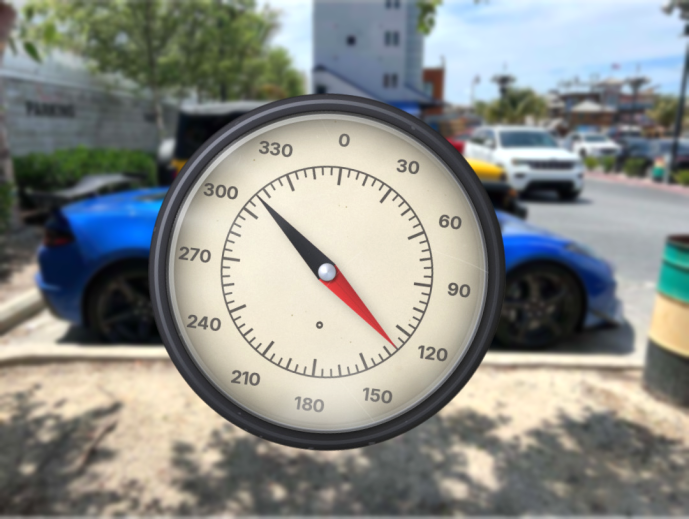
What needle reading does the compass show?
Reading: 130 °
